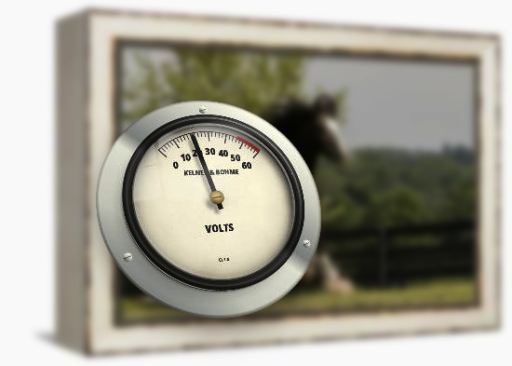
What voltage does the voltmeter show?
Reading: 20 V
